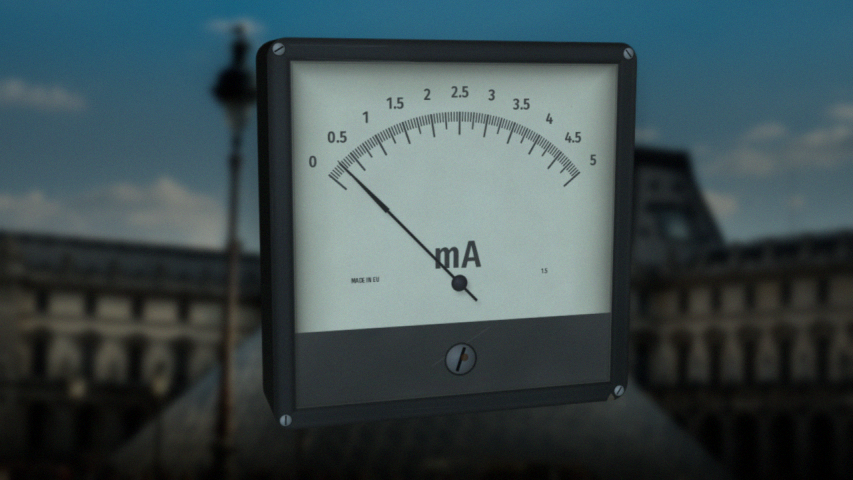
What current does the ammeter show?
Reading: 0.25 mA
